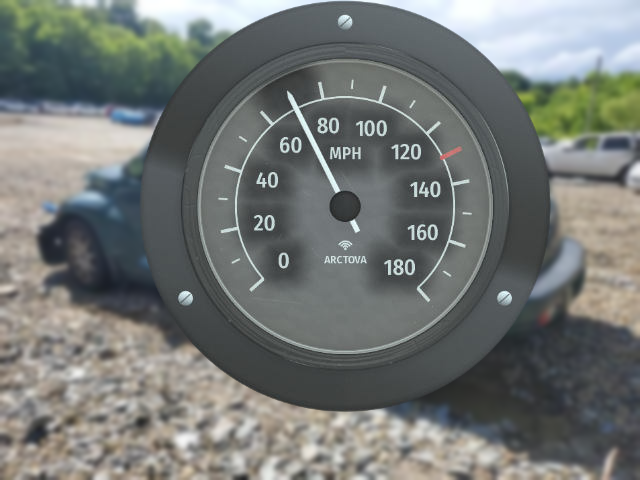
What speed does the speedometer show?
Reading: 70 mph
